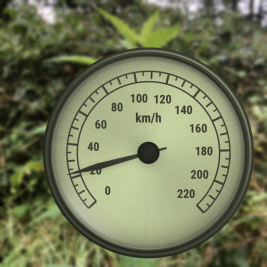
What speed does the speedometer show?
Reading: 22.5 km/h
